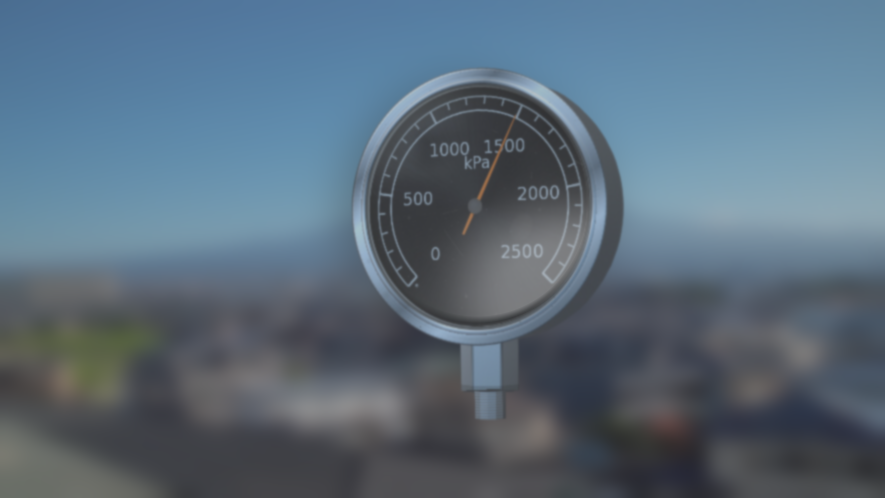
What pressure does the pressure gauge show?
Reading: 1500 kPa
